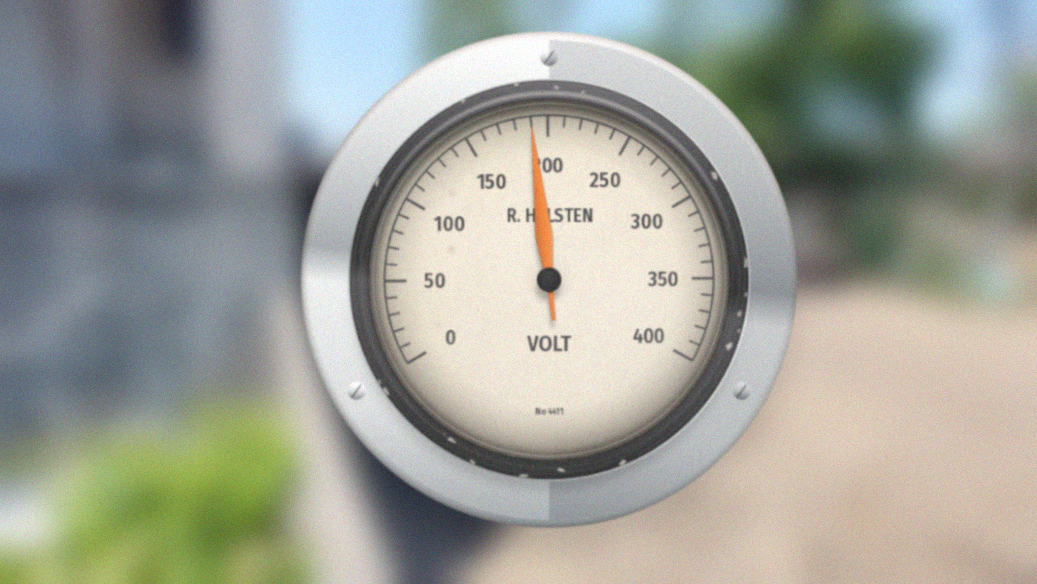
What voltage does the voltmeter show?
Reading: 190 V
